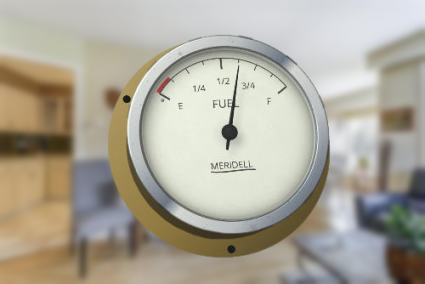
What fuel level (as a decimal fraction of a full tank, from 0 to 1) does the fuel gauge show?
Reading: 0.625
